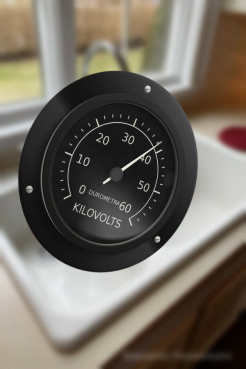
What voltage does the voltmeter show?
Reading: 38 kV
